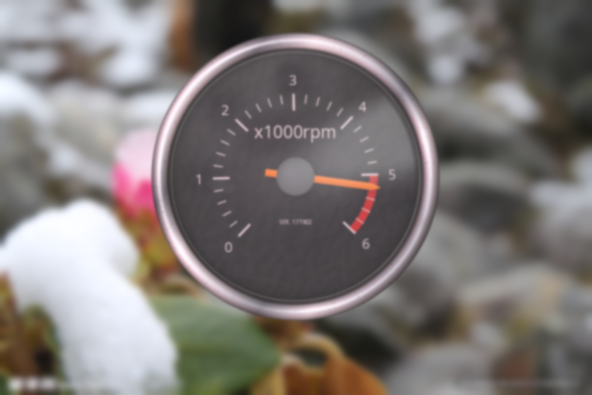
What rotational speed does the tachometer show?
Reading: 5200 rpm
